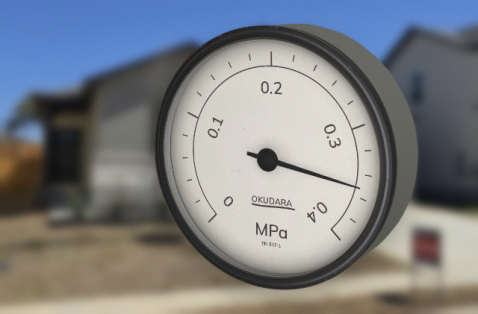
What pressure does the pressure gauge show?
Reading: 0.35 MPa
